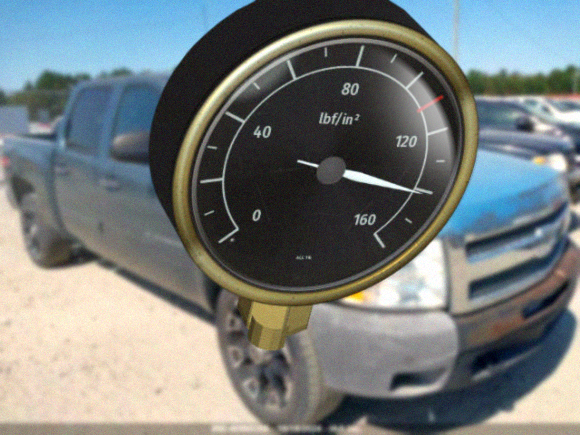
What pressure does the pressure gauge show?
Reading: 140 psi
